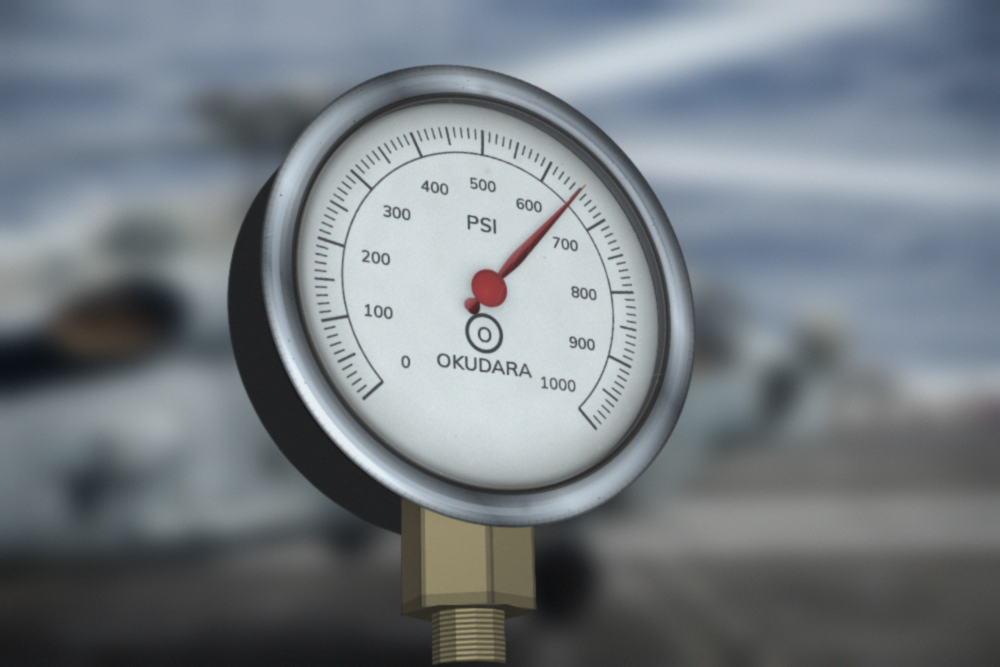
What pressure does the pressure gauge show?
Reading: 650 psi
